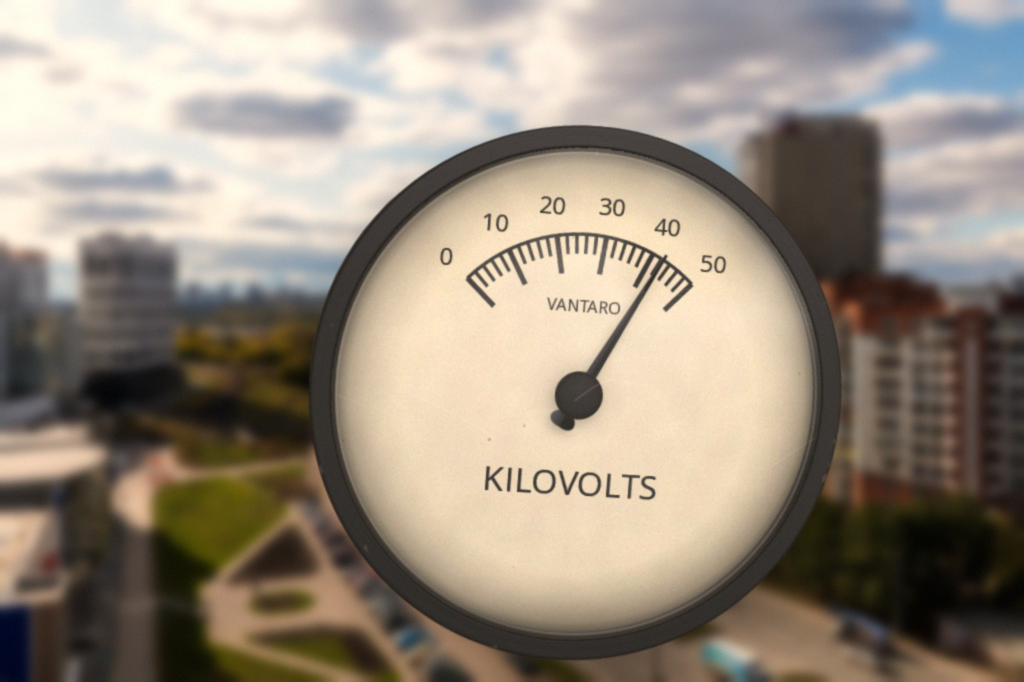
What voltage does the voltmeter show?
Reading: 42 kV
